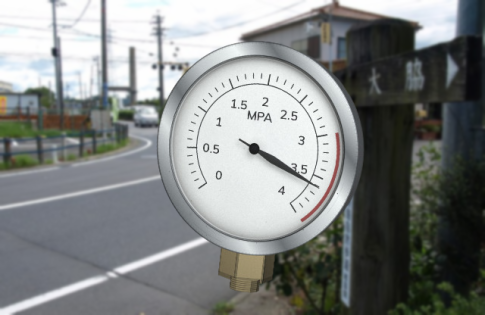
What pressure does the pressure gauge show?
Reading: 3.6 MPa
